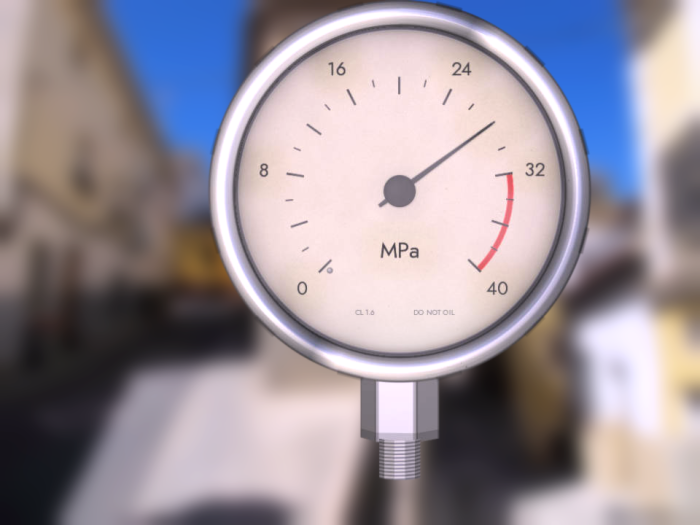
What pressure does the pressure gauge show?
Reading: 28 MPa
